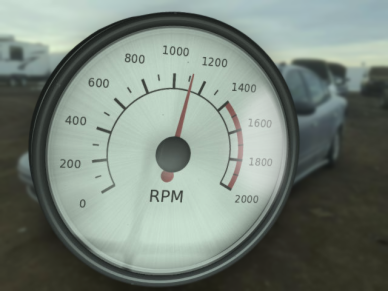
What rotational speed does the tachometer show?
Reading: 1100 rpm
